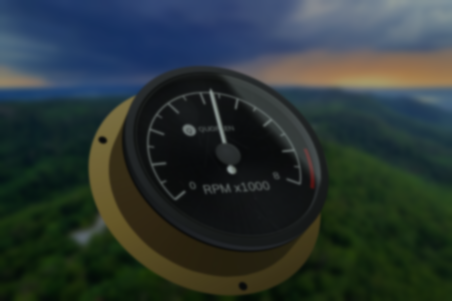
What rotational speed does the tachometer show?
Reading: 4250 rpm
